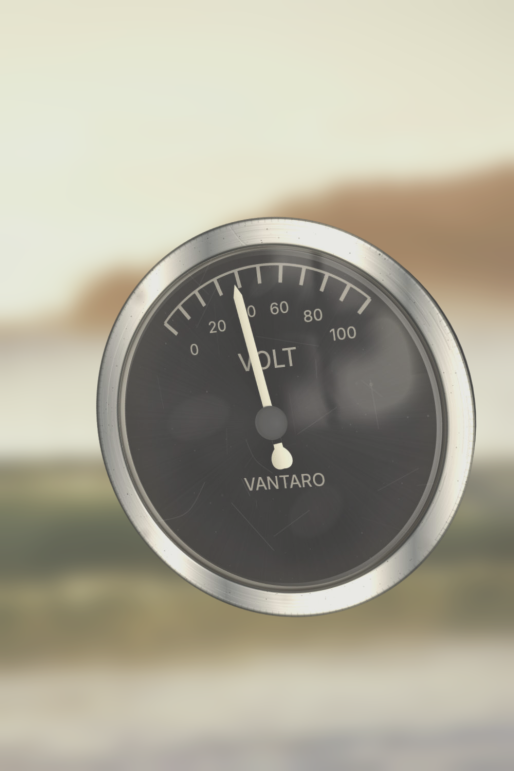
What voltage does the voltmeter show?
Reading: 40 V
